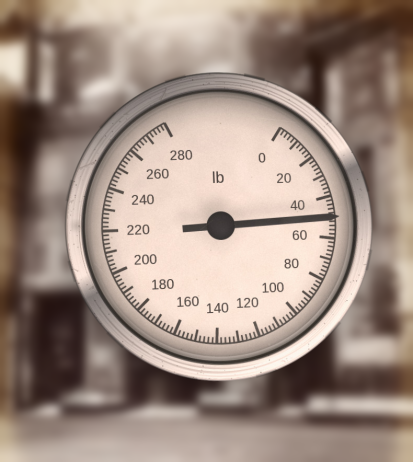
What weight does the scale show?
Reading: 50 lb
